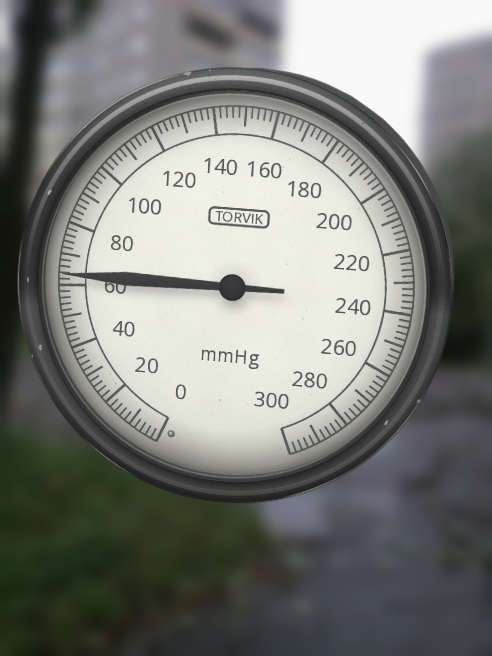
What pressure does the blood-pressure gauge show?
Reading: 64 mmHg
